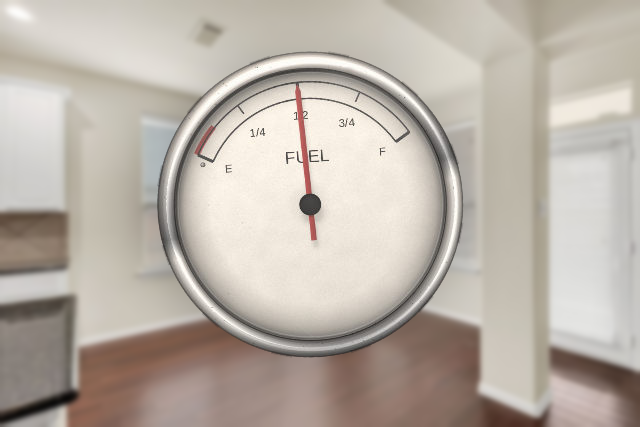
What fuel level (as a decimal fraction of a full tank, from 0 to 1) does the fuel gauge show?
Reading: 0.5
